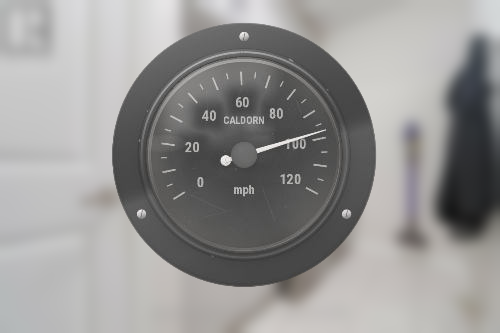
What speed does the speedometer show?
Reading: 97.5 mph
